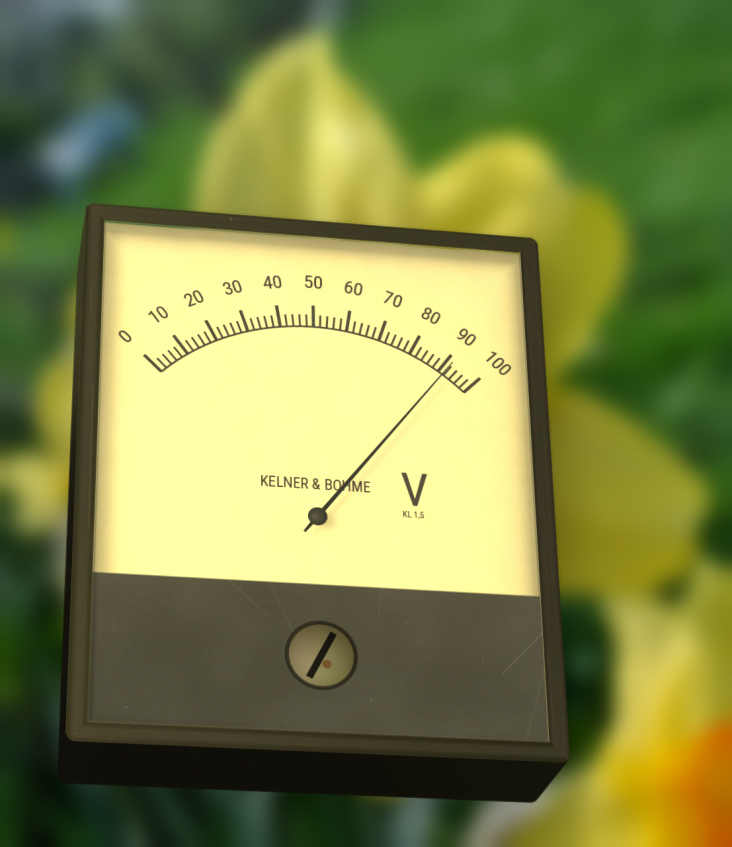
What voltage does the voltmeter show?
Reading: 92 V
